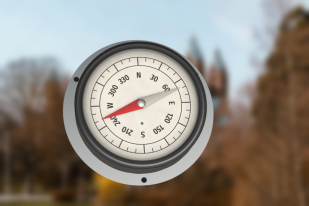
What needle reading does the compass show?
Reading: 250 °
